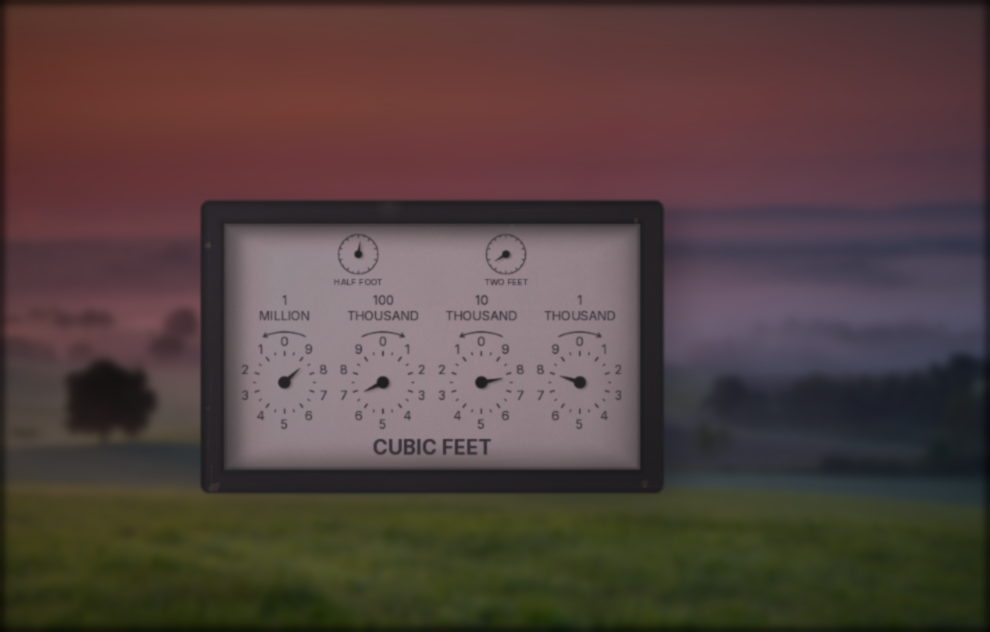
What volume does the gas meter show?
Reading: 867800 ft³
